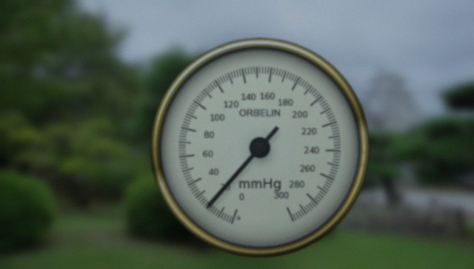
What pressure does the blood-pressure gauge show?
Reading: 20 mmHg
